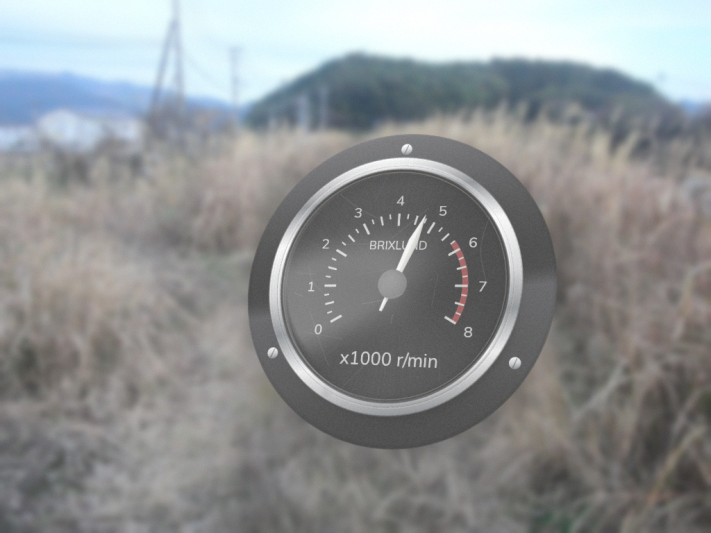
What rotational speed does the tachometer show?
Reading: 4750 rpm
